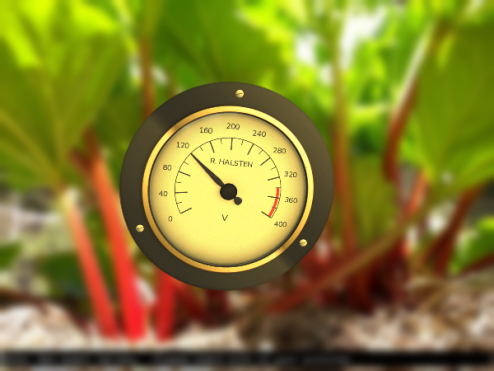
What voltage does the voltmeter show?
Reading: 120 V
